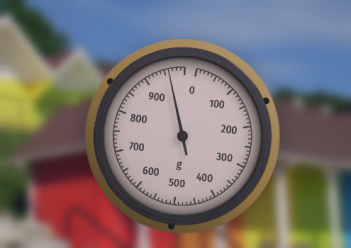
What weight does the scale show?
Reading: 960 g
